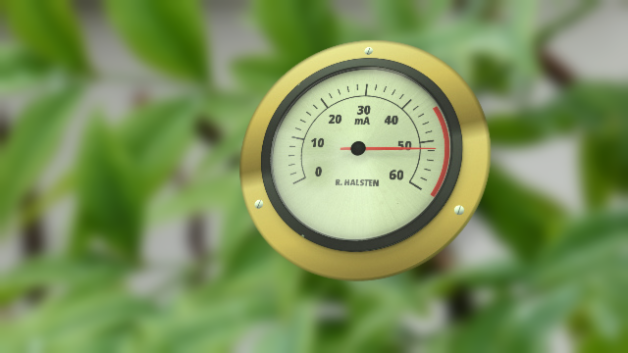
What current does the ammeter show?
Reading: 52 mA
